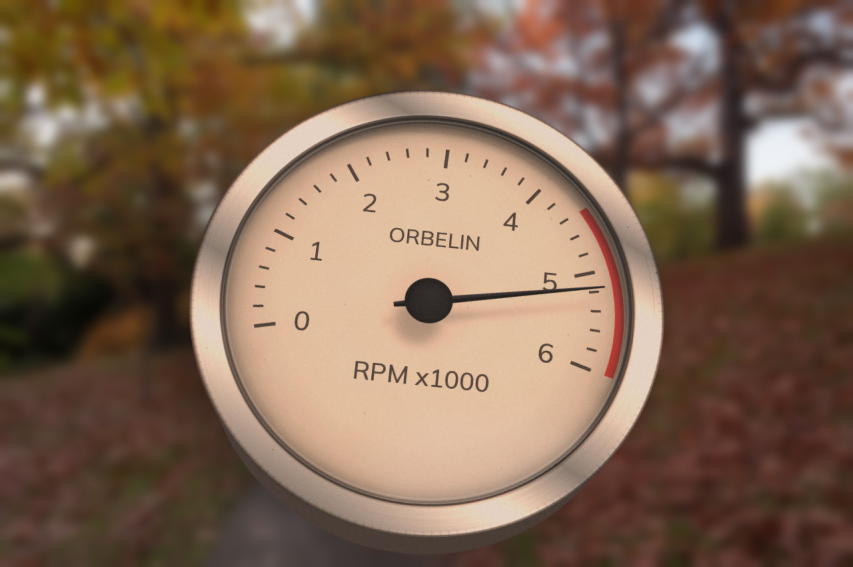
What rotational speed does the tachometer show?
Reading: 5200 rpm
